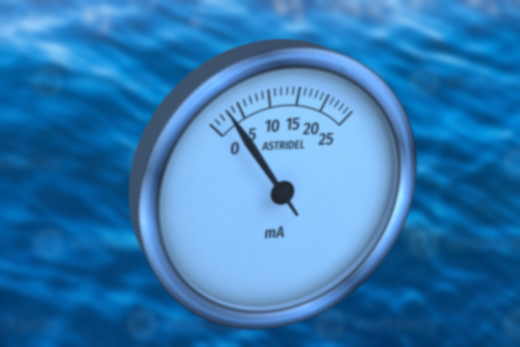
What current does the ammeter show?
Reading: 3 mA
